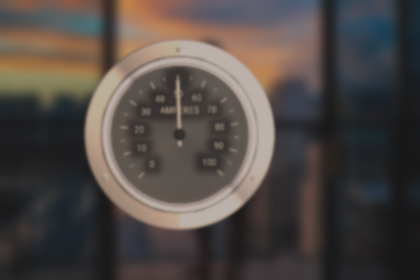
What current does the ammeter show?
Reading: 50 A
